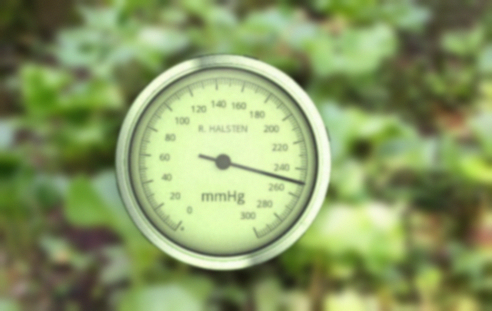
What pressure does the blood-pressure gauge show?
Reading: 250 mmHg
